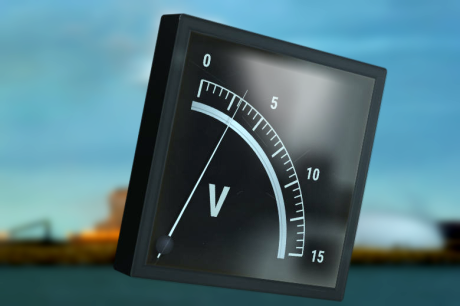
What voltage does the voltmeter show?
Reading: 3 V
